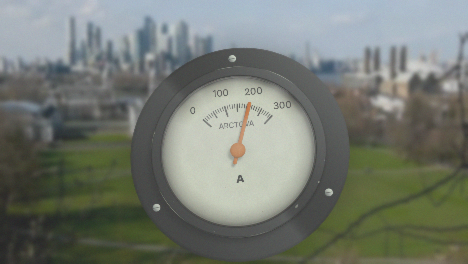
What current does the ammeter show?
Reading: 200 A
